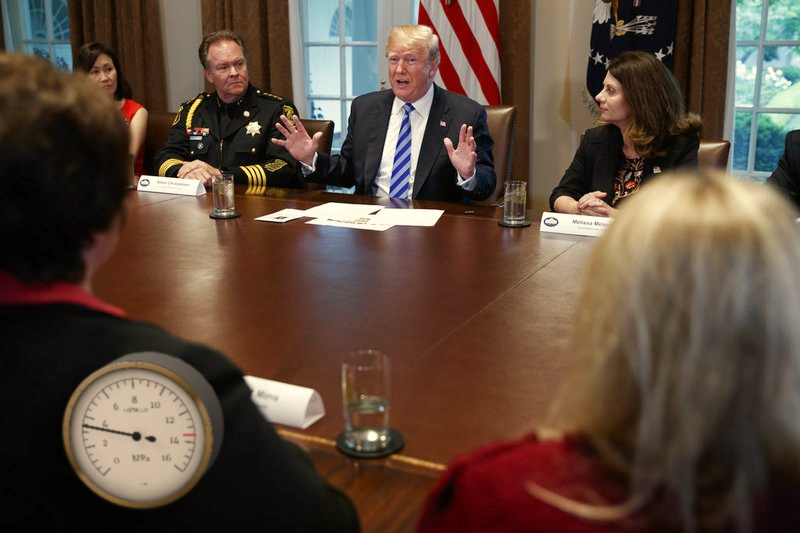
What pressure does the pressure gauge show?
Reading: 3.5 MPa
